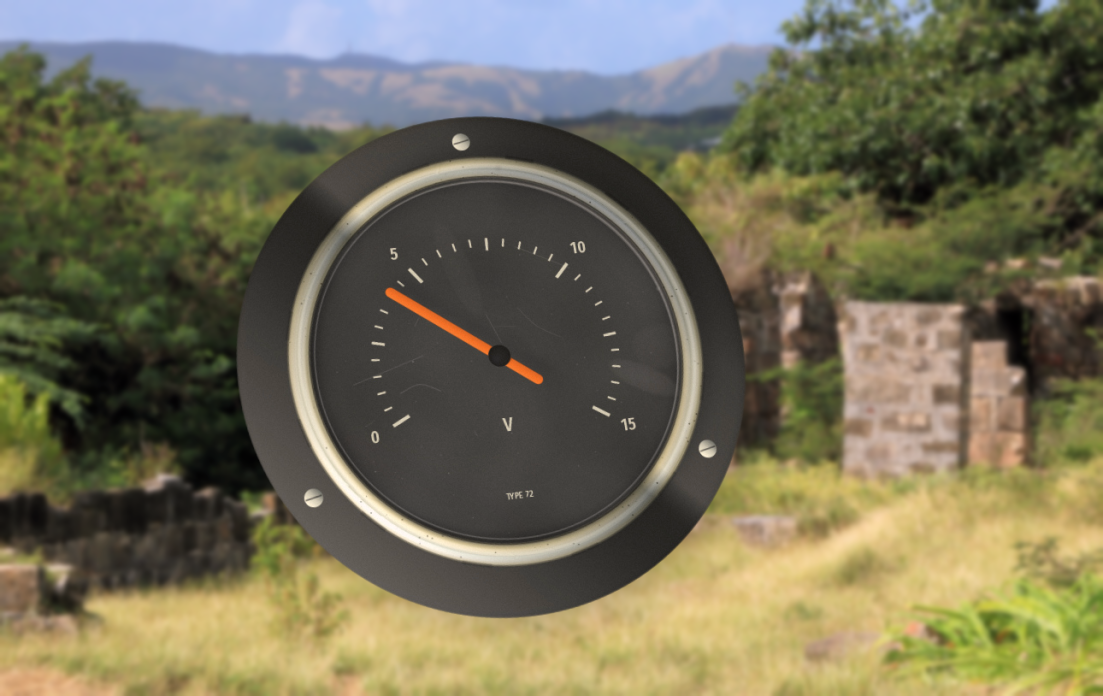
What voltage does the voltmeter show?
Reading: 4 V
